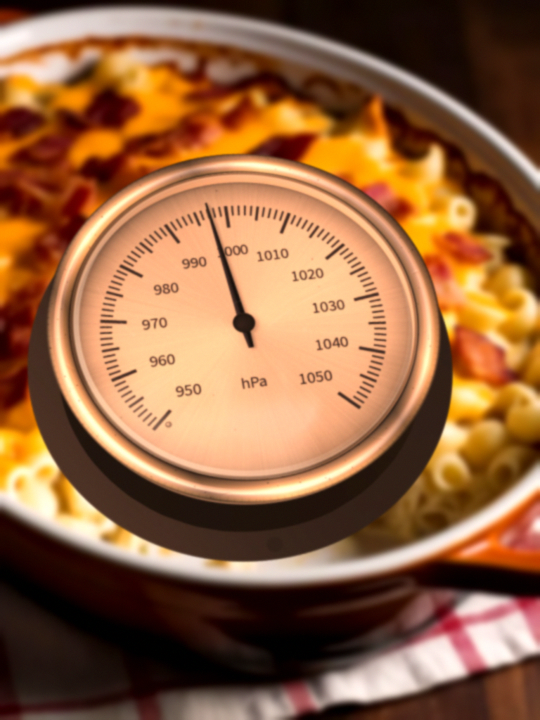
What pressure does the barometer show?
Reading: 997 hPa
